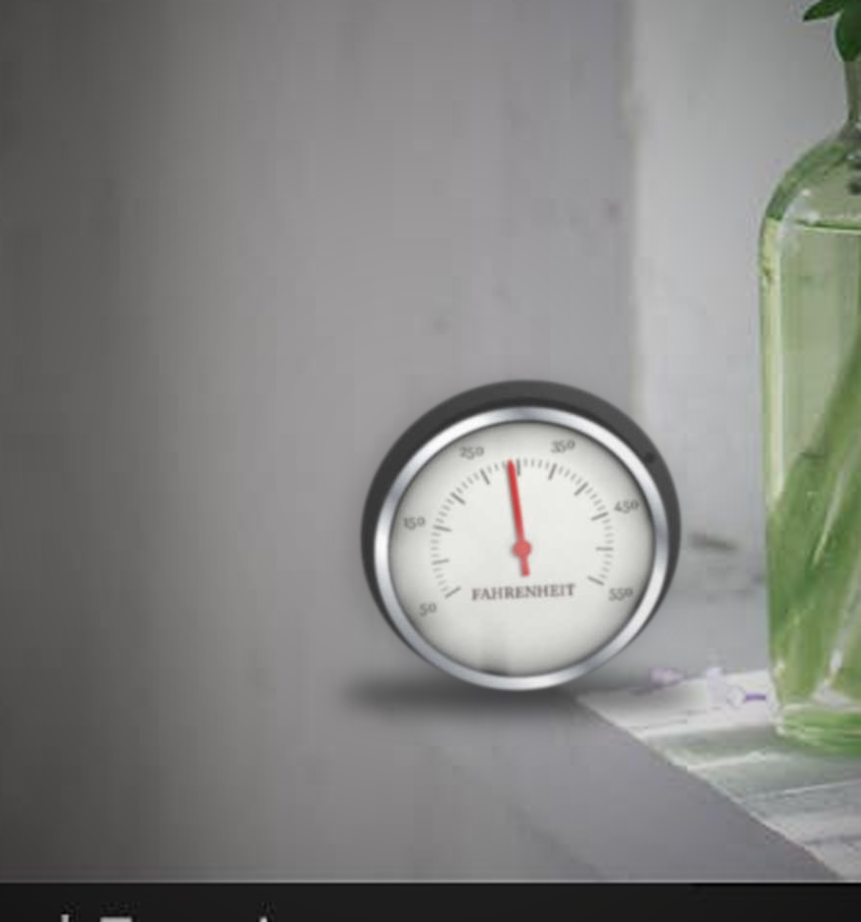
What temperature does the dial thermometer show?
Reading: 290 °F
